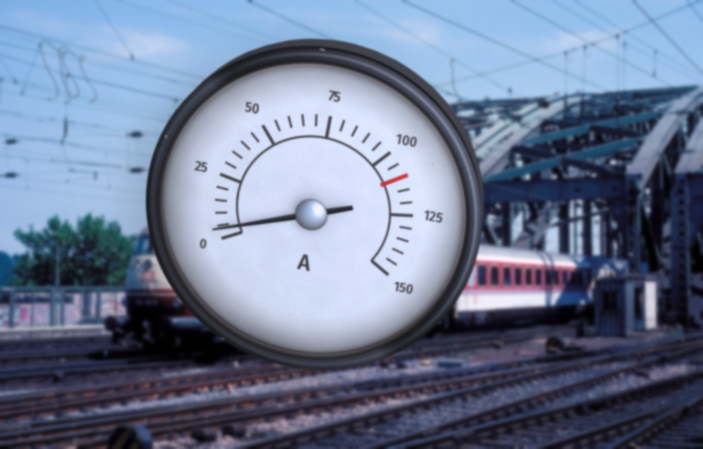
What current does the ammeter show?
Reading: 5 A
